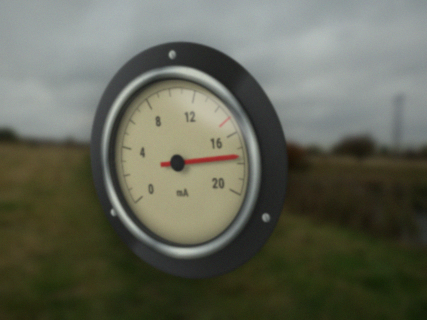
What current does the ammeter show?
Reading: 17.5 mA
